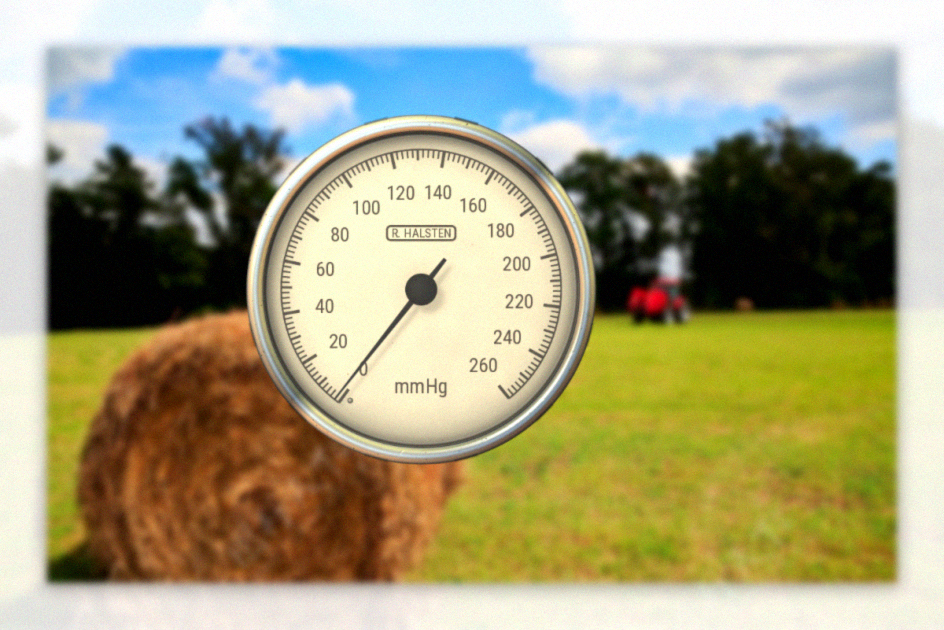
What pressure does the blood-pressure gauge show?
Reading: 2 mmHg
